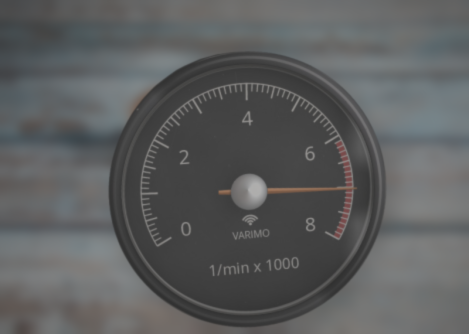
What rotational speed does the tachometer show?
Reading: 7000 rpm
